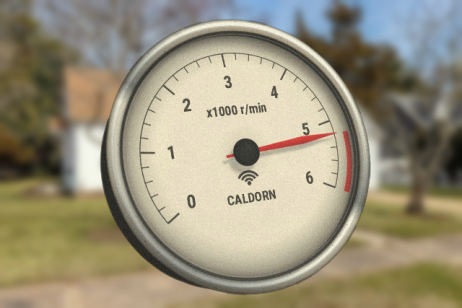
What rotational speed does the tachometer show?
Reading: 5200 rpm
